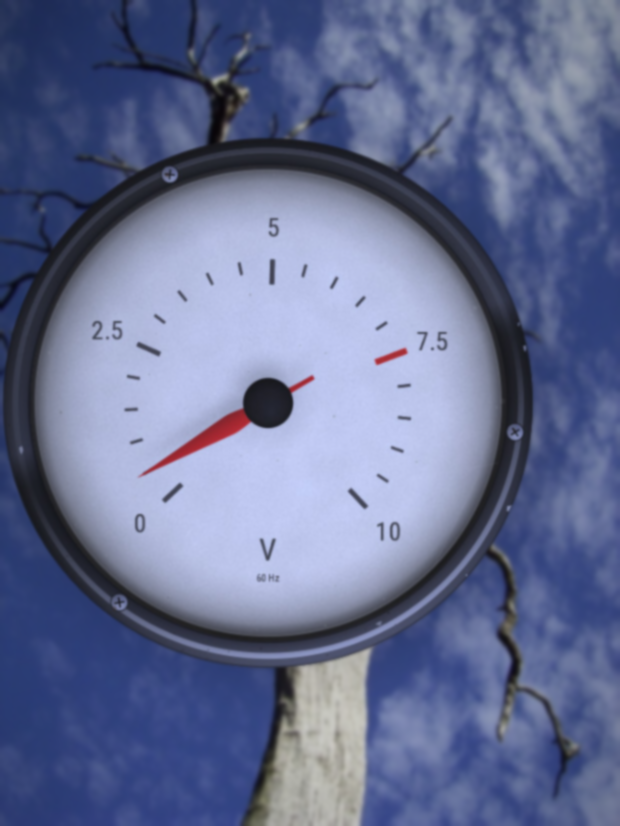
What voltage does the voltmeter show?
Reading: 0.5 V
